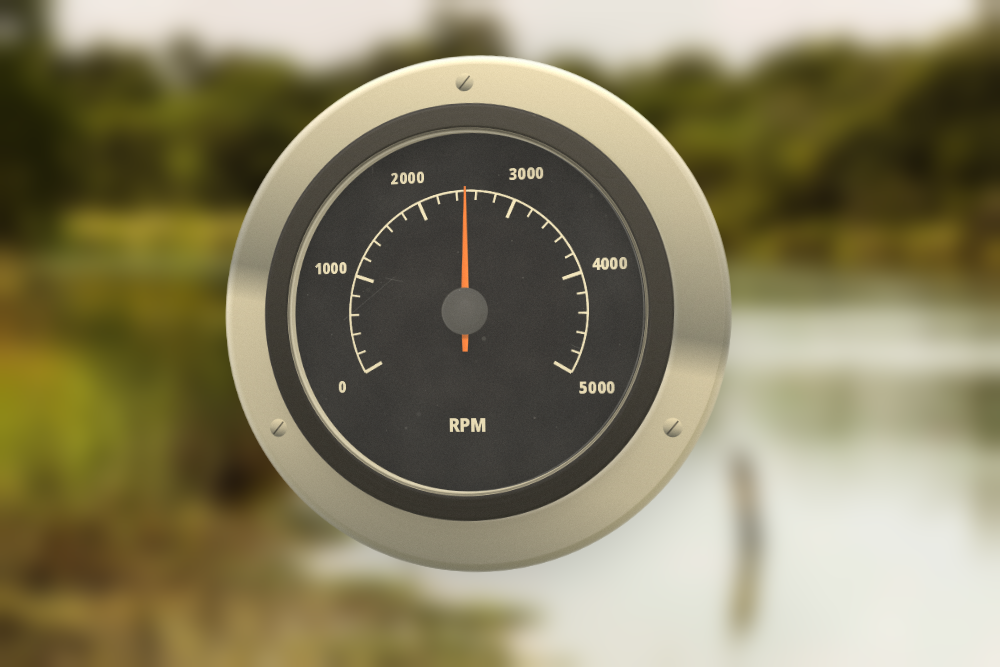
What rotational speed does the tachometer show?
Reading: 2500 rpm
